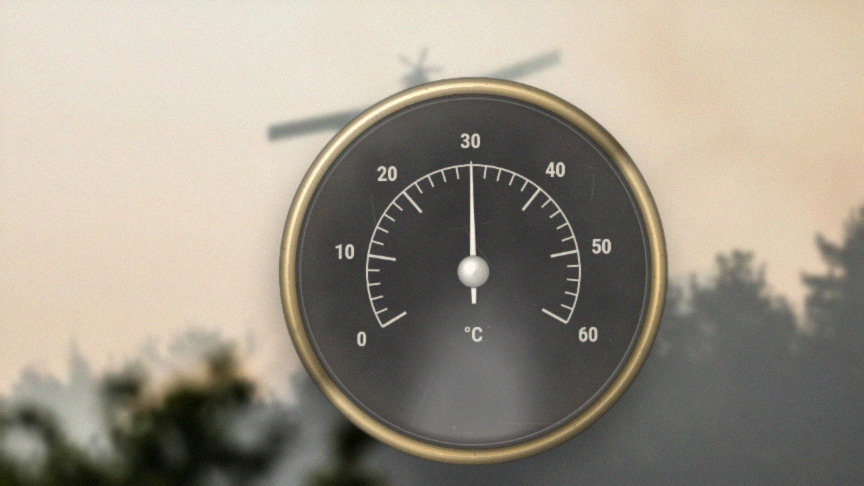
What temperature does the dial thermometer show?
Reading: 30 °C
